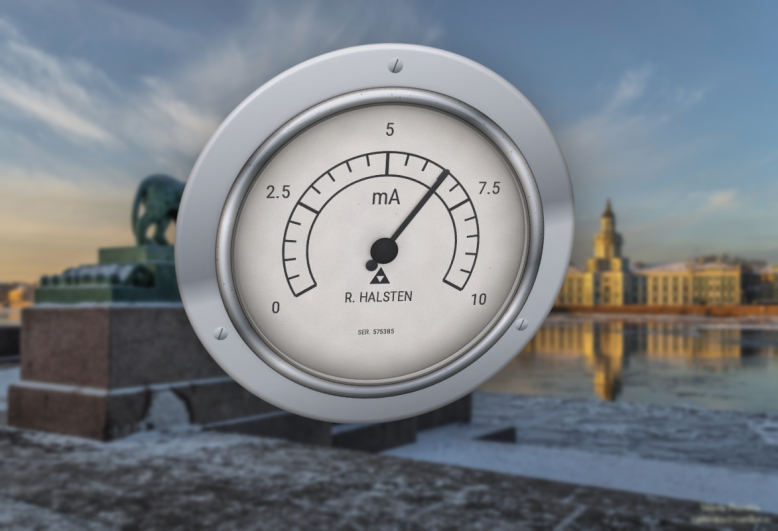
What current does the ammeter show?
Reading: 6.5 mA
